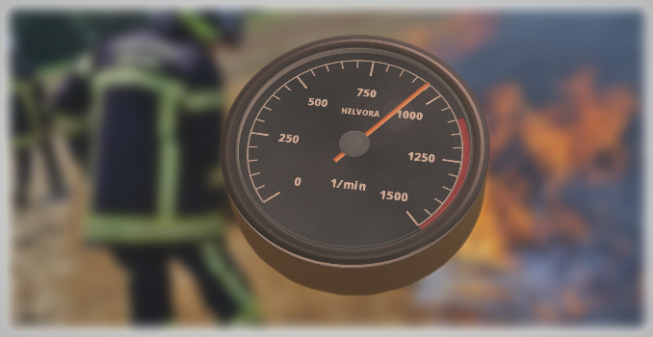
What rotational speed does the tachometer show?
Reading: 950 rpm
